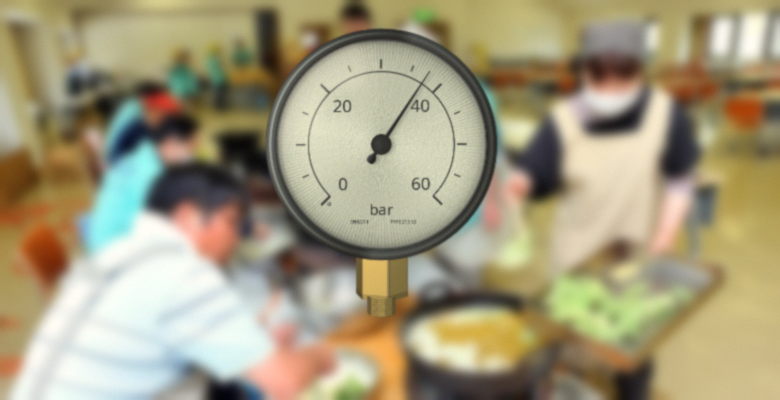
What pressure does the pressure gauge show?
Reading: 37.5 bar
